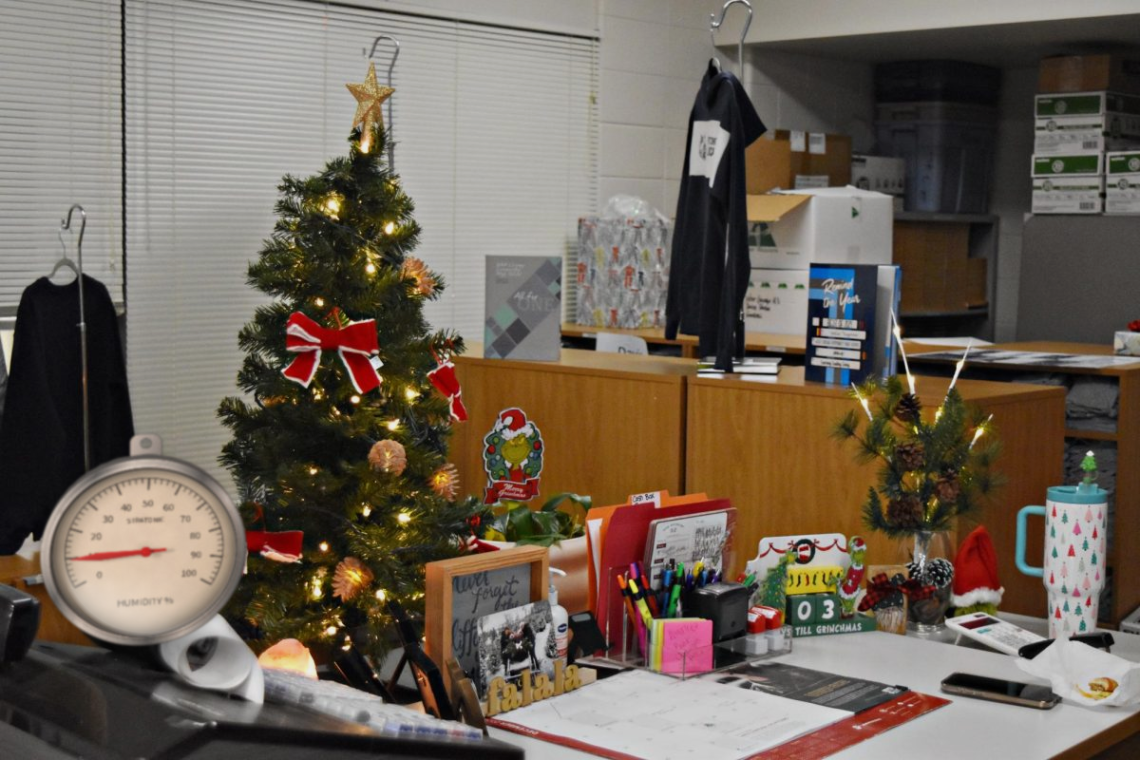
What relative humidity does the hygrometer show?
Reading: 10 %
